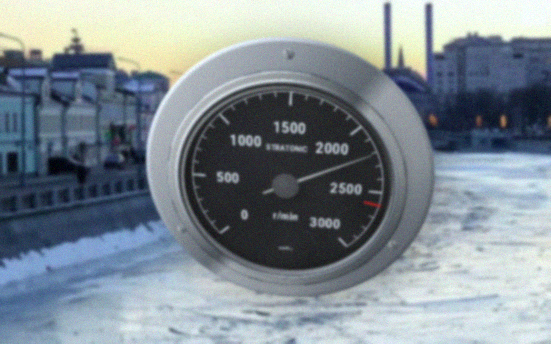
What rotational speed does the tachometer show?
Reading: 2200 rpm
